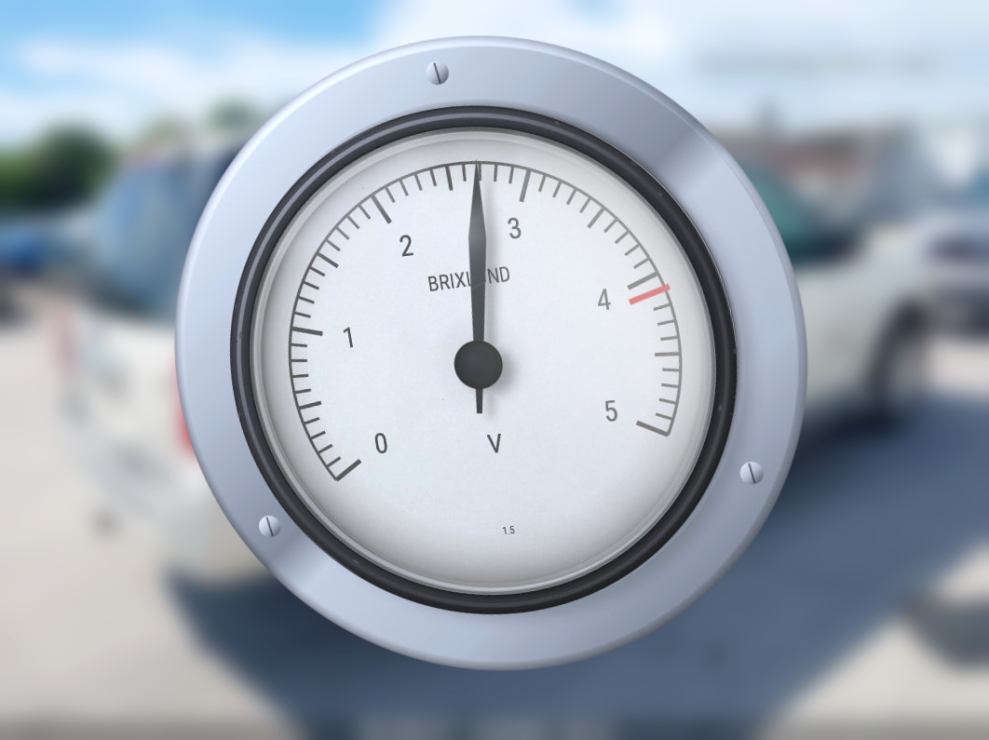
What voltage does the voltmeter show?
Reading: 2.7 V
